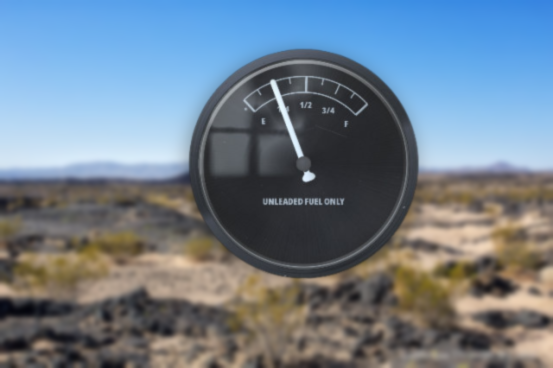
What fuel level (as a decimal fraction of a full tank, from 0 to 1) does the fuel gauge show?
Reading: 0.25
